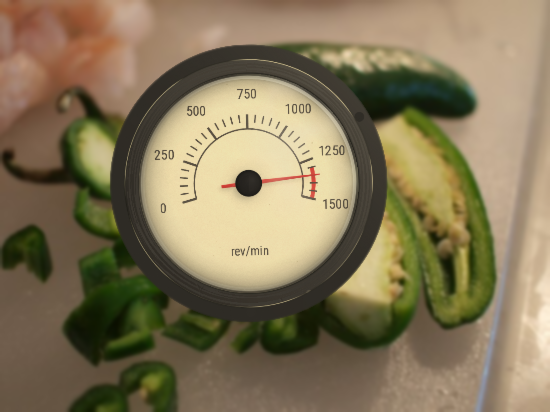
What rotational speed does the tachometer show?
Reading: 1350 rpm
